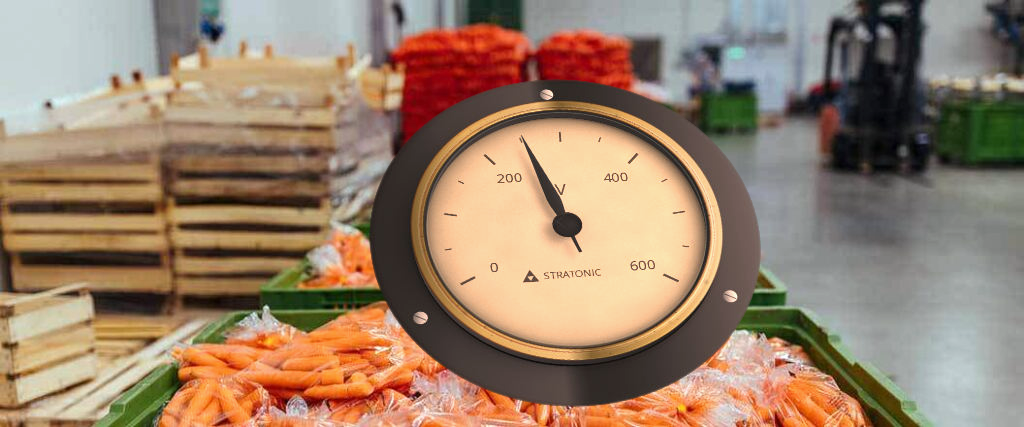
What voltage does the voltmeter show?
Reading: 250 V
